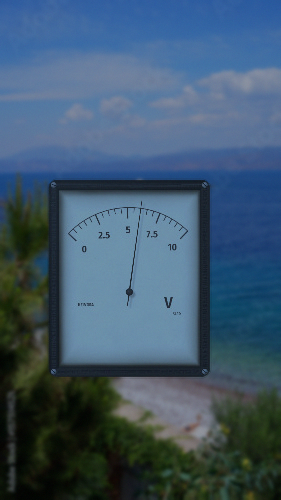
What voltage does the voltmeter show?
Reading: 6 V
